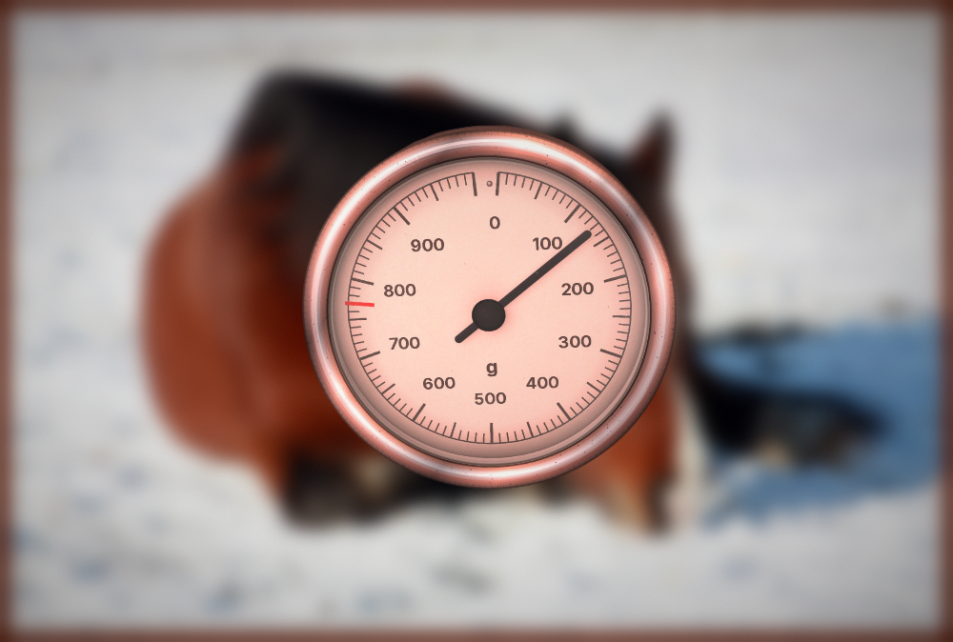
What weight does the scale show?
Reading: 130 g
